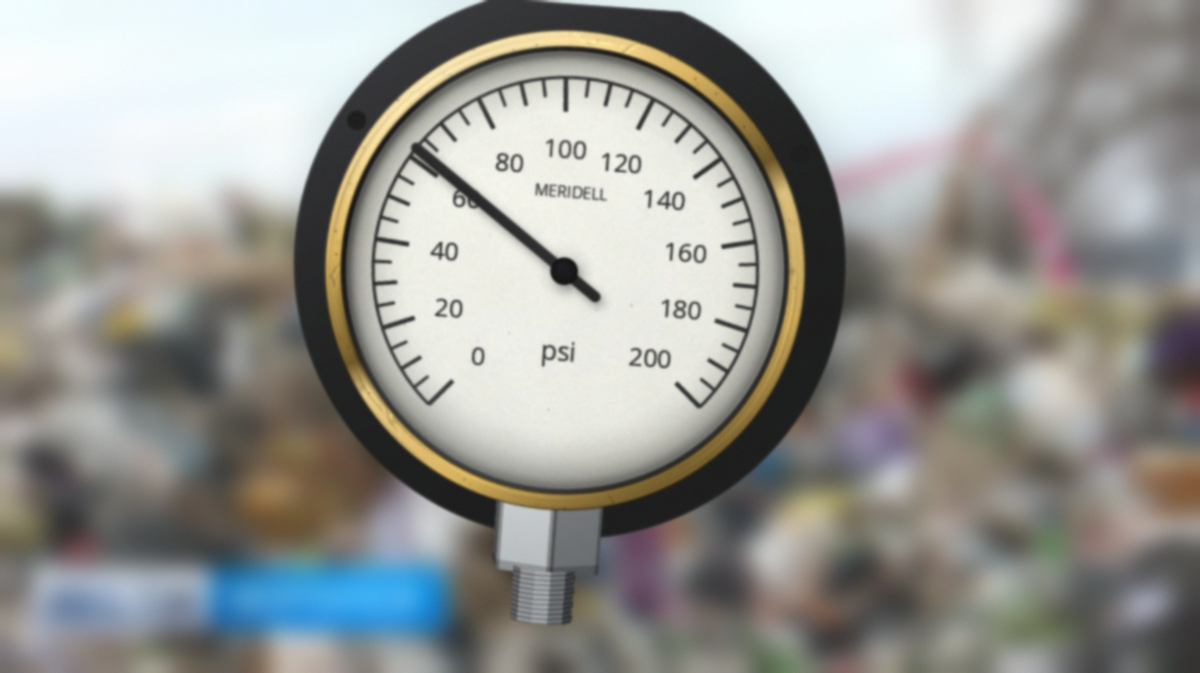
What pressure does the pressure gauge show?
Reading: 62.5 psi
